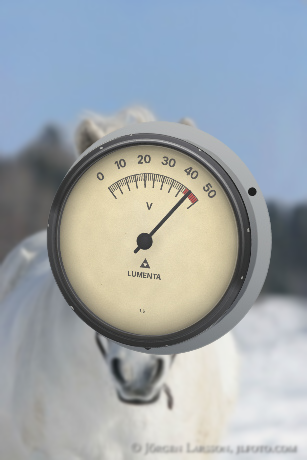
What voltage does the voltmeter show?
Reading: 45 V
